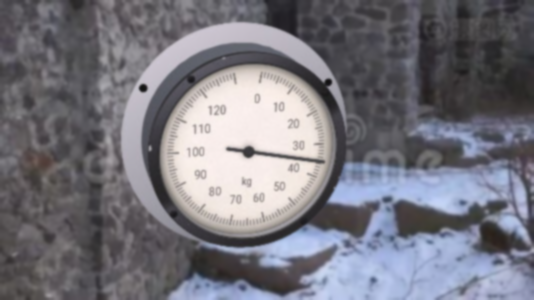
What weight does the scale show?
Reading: 35 kg
